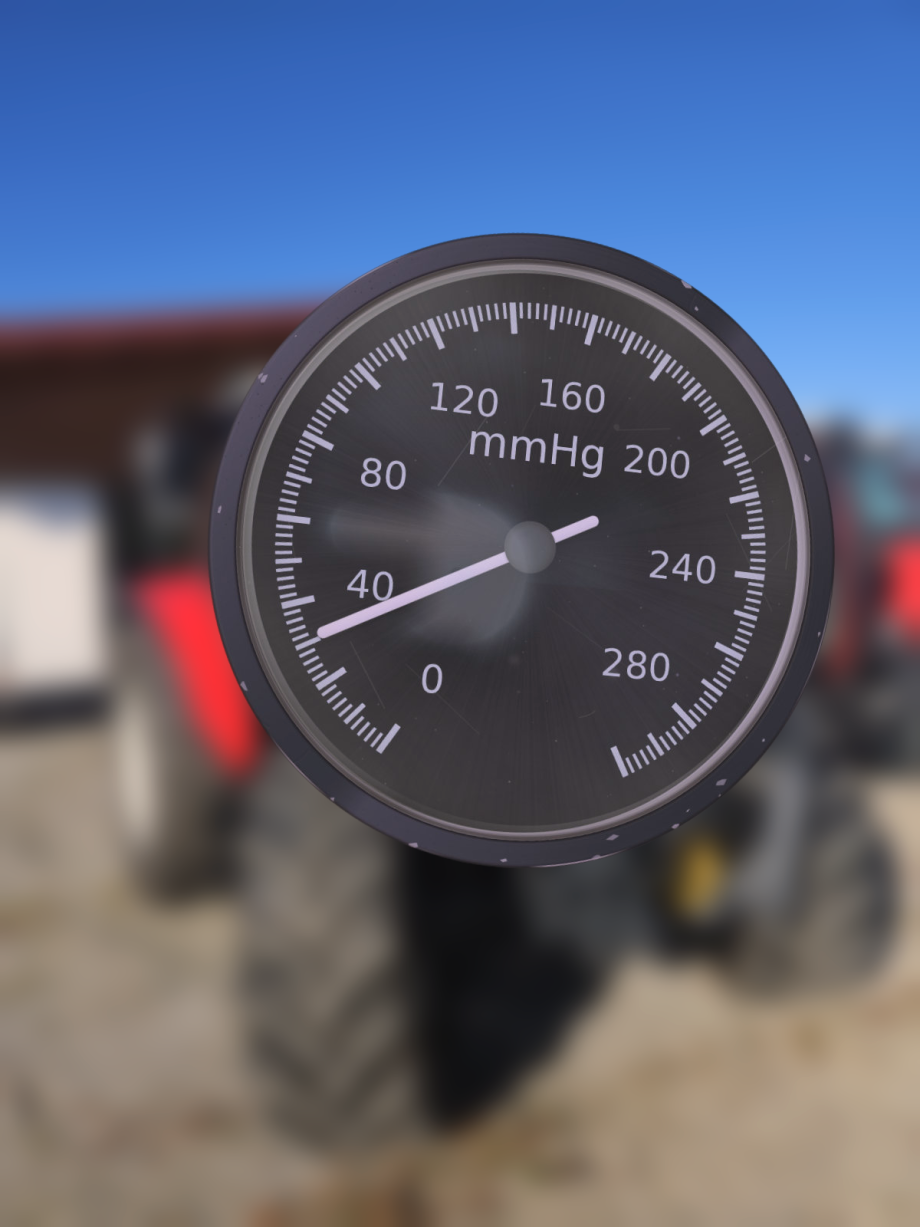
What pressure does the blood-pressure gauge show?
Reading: 31 mmHg
